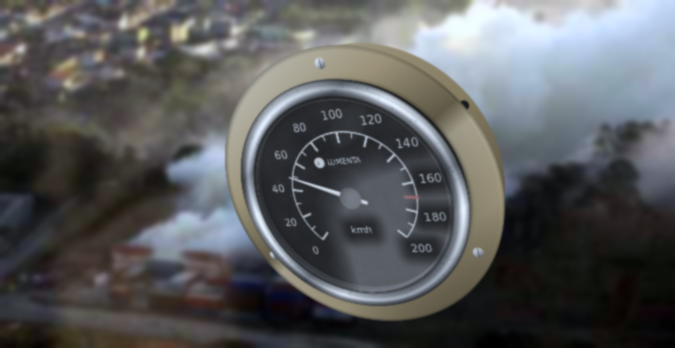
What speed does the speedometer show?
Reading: 50 km/h
